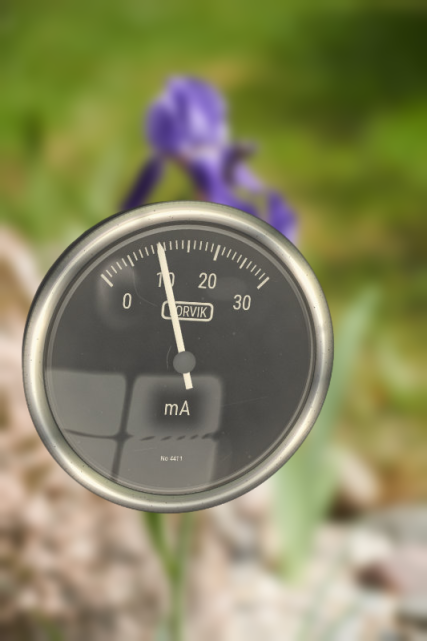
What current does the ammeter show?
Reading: 10 mA
